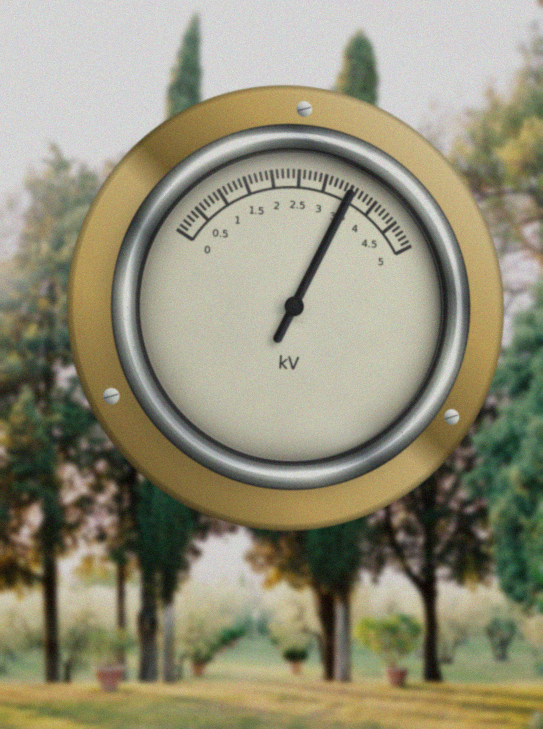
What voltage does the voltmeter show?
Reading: 3.5 kV
